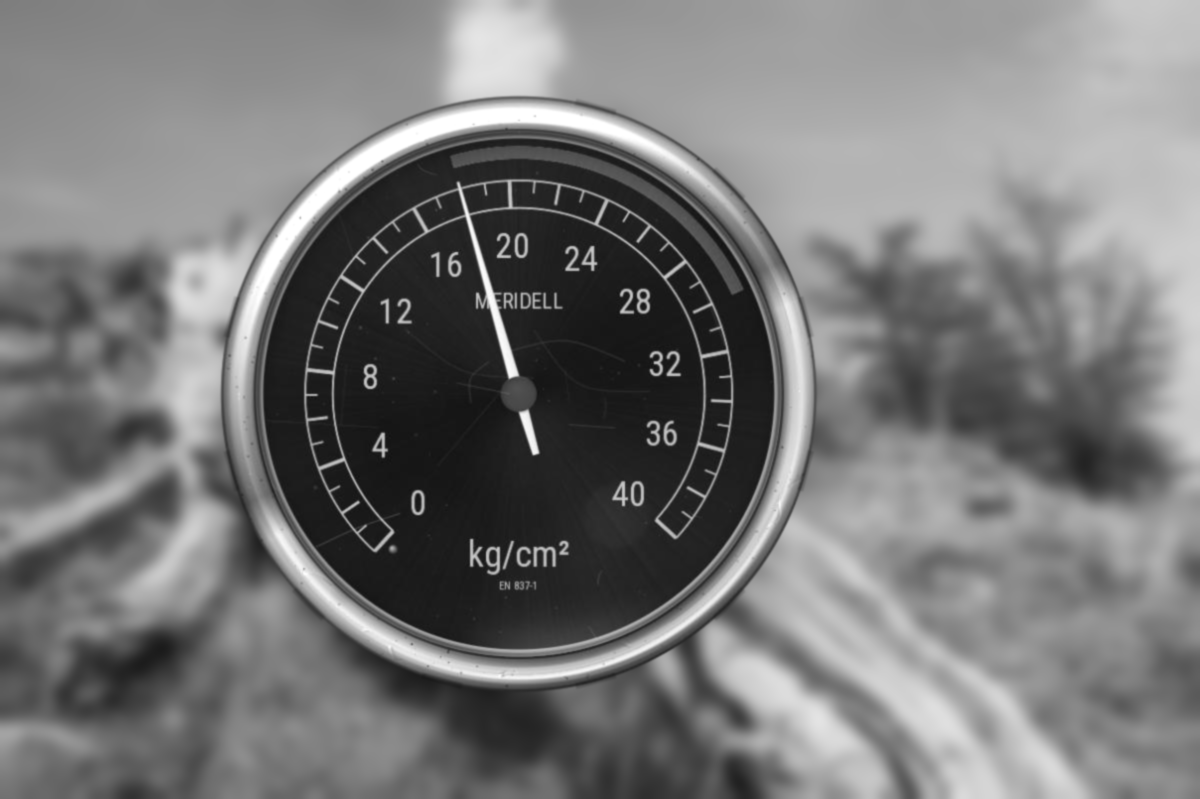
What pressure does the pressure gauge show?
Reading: 18 kg/cm²
